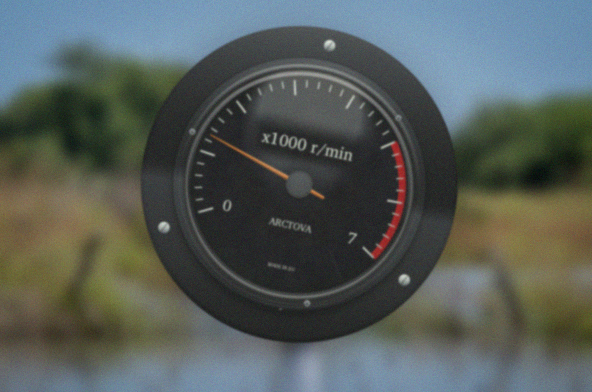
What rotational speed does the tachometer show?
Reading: 1300 rpm
